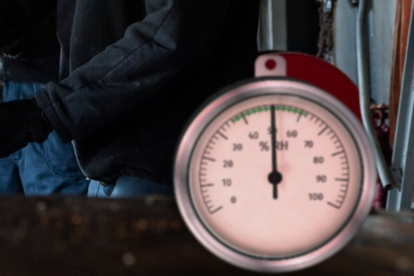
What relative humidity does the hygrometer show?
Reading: 50 %
